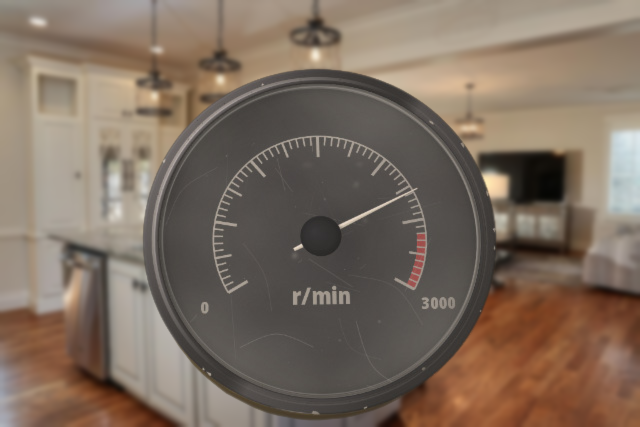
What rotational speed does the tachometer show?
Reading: 2300 rpm
